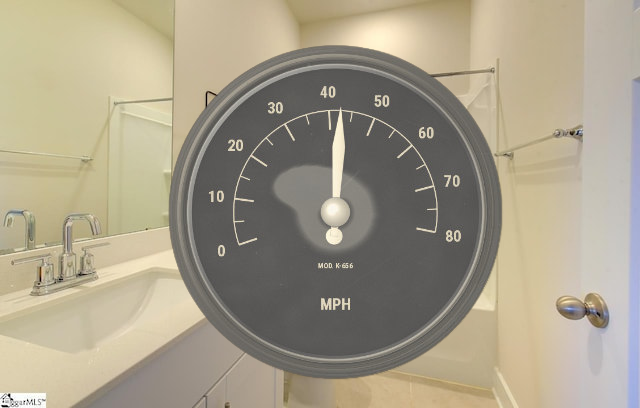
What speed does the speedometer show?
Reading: 42.5 mph
